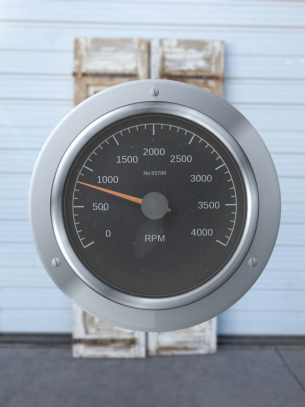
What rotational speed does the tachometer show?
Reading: 800 rpm
